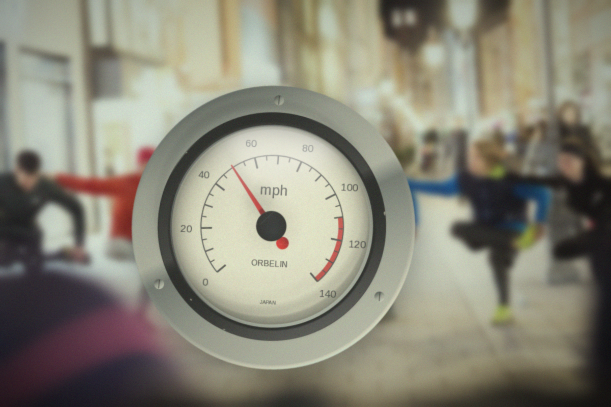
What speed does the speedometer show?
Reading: 50 mph
